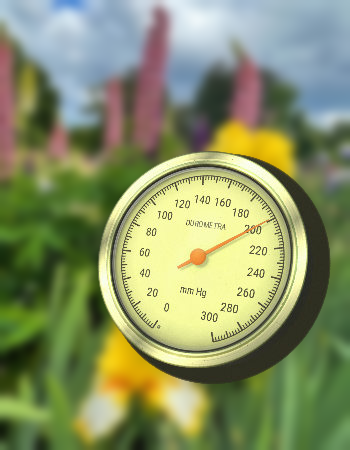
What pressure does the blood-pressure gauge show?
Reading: 200 mmHg
